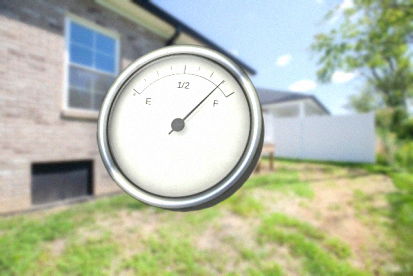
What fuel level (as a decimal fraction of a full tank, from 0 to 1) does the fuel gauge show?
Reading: 0.875
